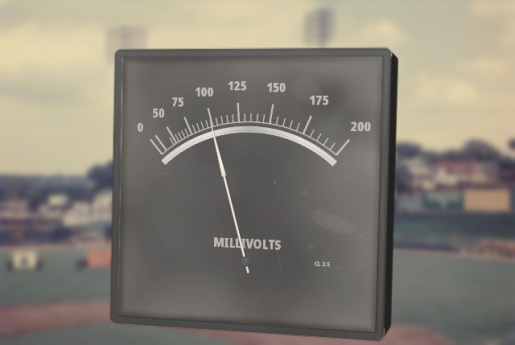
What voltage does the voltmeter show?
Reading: 100 mV
